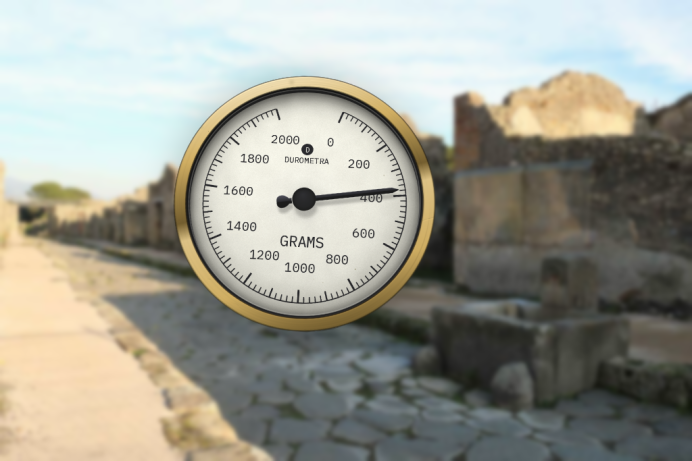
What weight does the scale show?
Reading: 380 g
